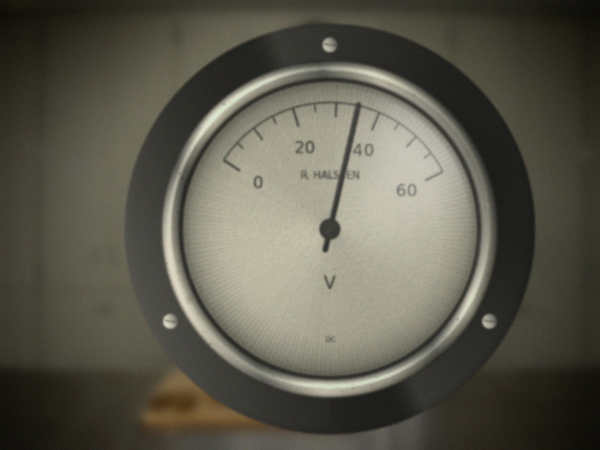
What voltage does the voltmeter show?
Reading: 35 V
